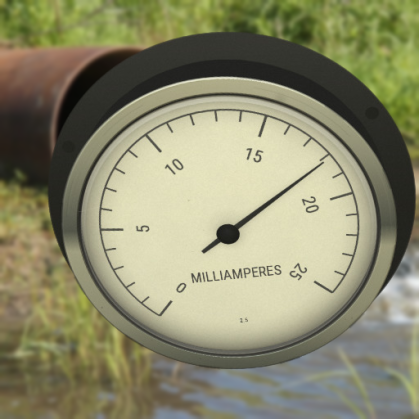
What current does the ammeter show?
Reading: 18 mA
